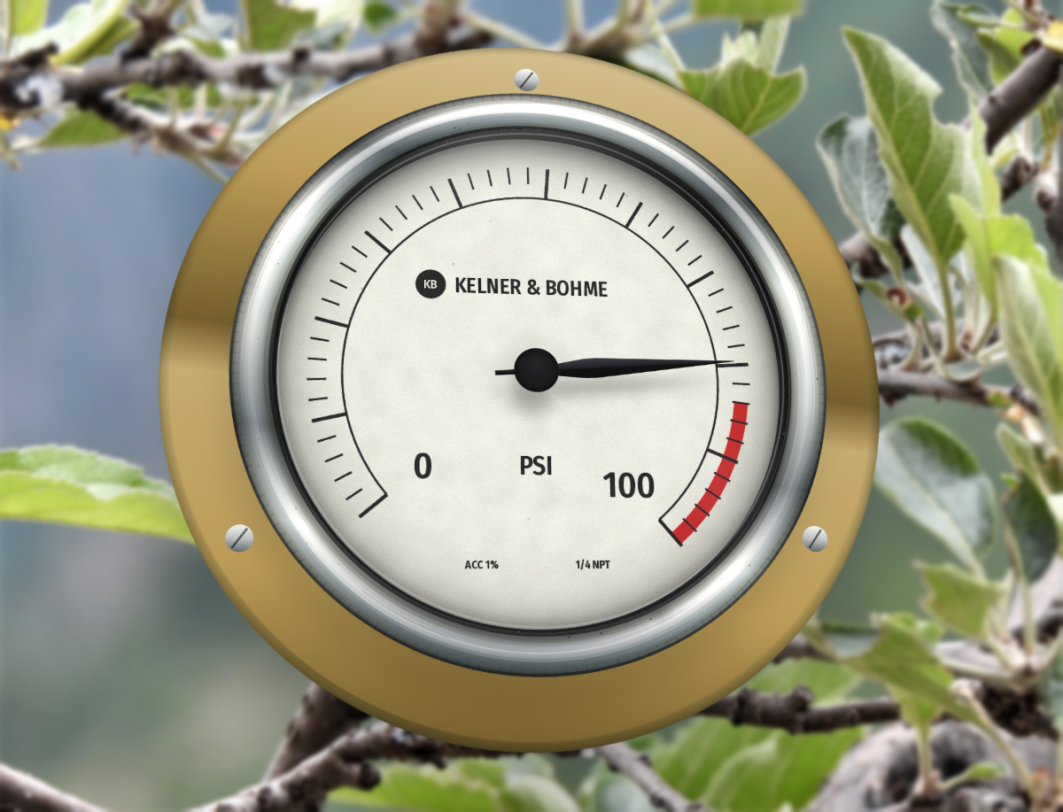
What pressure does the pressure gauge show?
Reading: 80 psi
